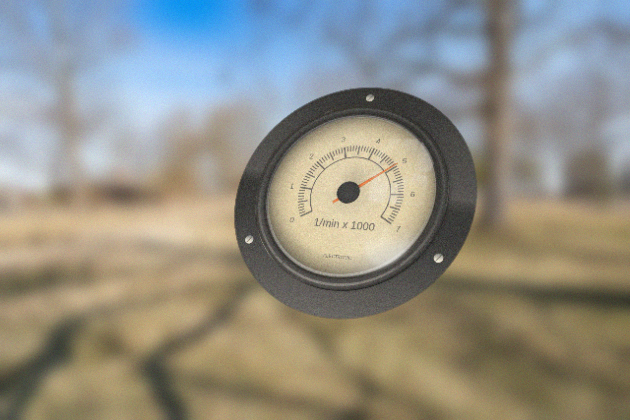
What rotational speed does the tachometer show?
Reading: 5000 rpm
